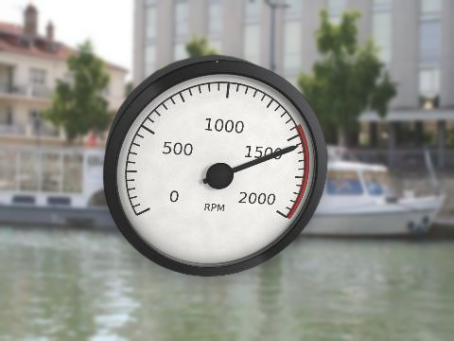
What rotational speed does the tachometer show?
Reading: 1550 rpm
